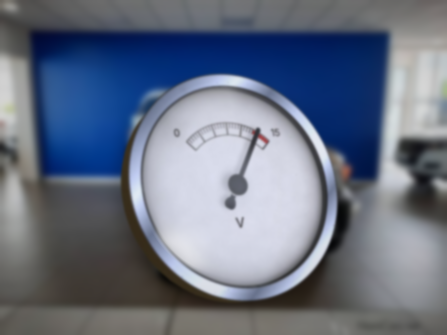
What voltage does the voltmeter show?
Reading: 12.5 V
